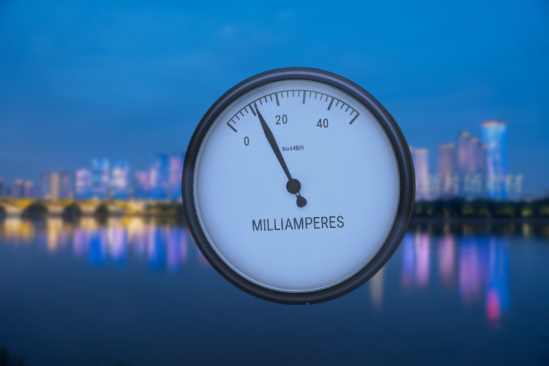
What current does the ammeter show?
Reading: 12 mA
